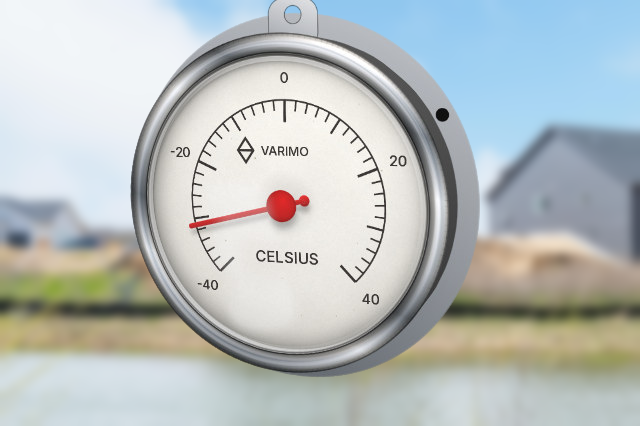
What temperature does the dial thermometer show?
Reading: -31 °C
